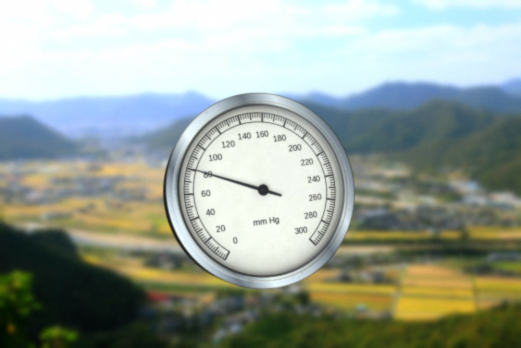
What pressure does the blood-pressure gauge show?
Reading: 80 mmHg
